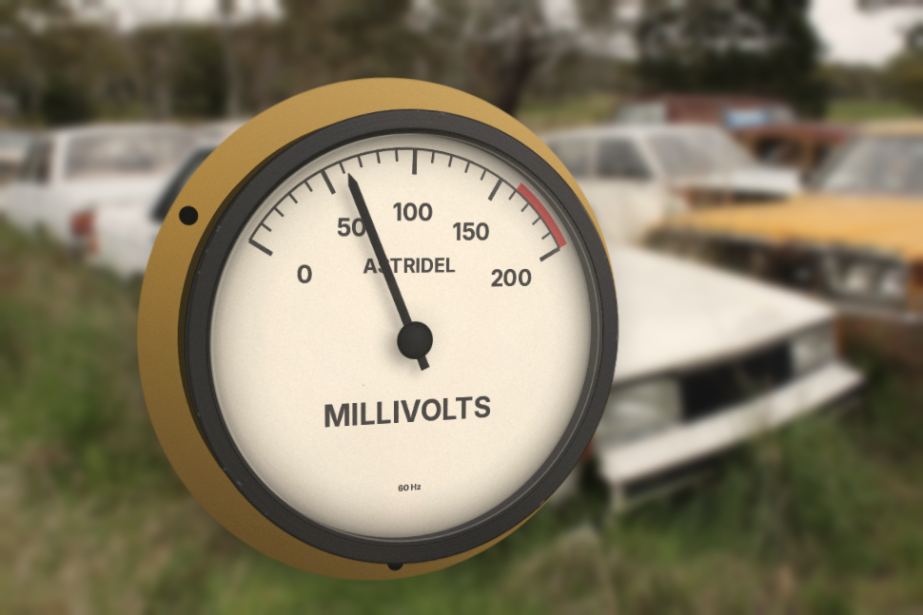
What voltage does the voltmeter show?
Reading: 60 mV
